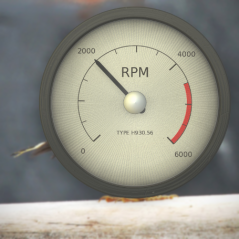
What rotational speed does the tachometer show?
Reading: 2000 rpm
